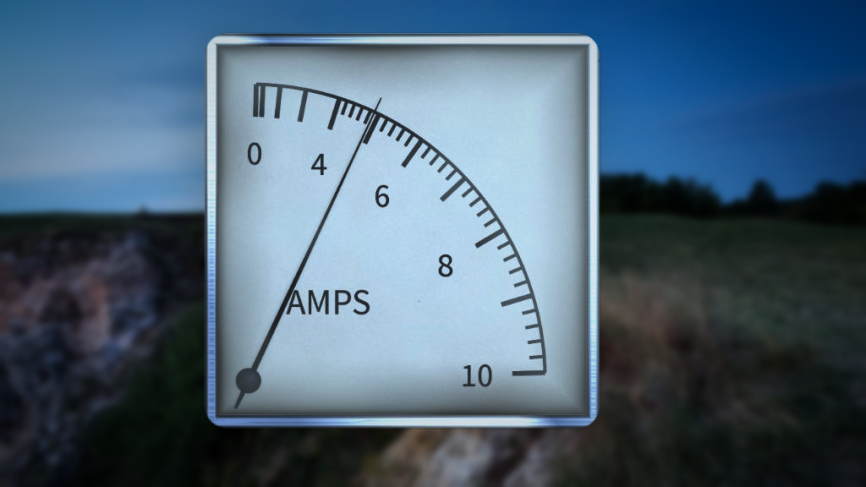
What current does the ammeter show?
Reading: 4.9 A
